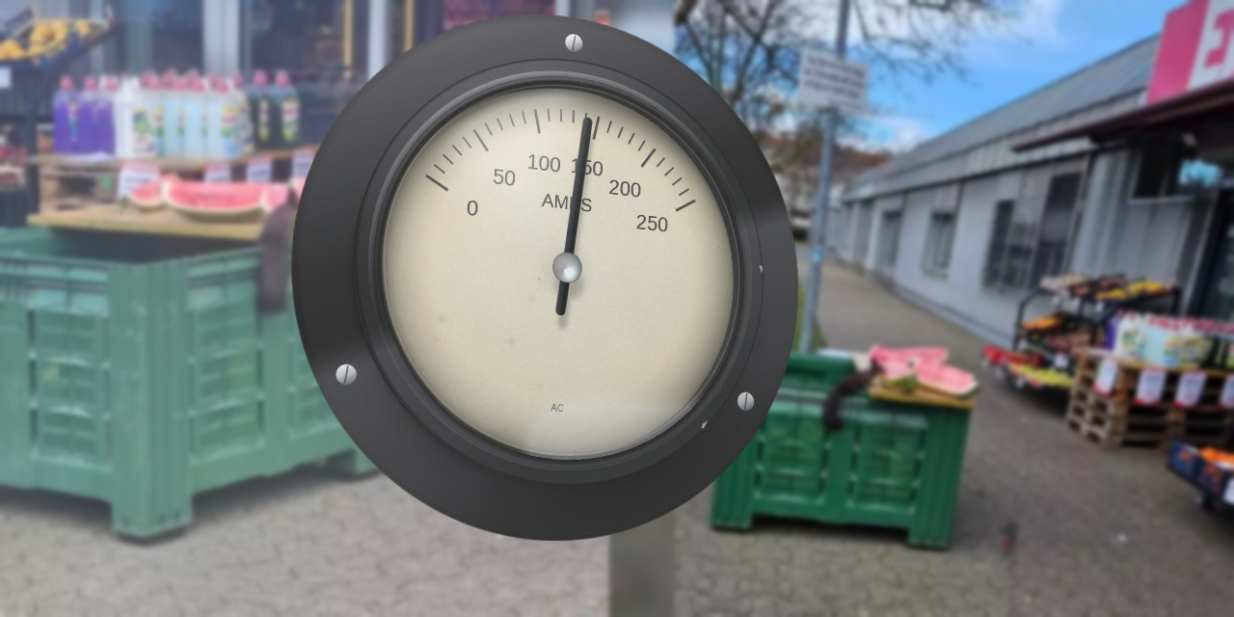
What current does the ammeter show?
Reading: 140 A
